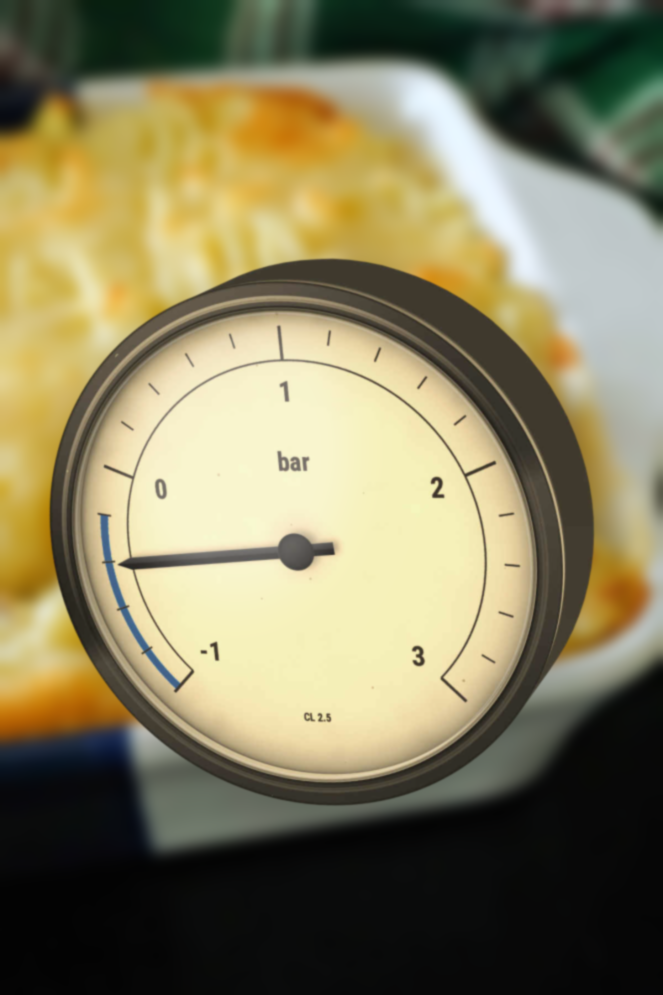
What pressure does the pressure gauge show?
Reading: -0.4 bar
